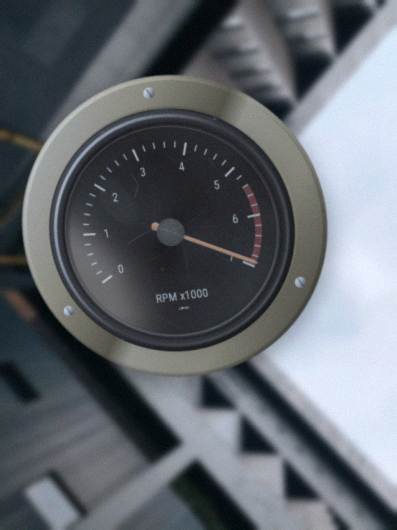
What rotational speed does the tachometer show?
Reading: 6900 rpm
